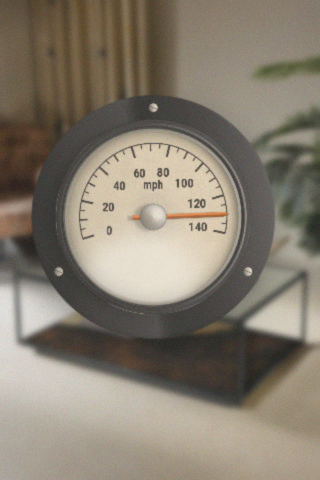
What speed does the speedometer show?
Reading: 130 mph
